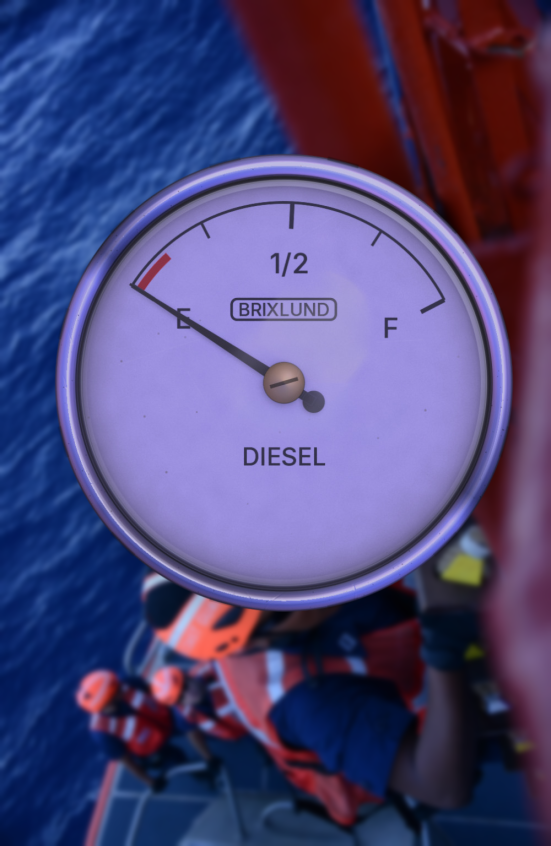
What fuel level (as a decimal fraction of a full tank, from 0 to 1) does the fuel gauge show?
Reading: 0
